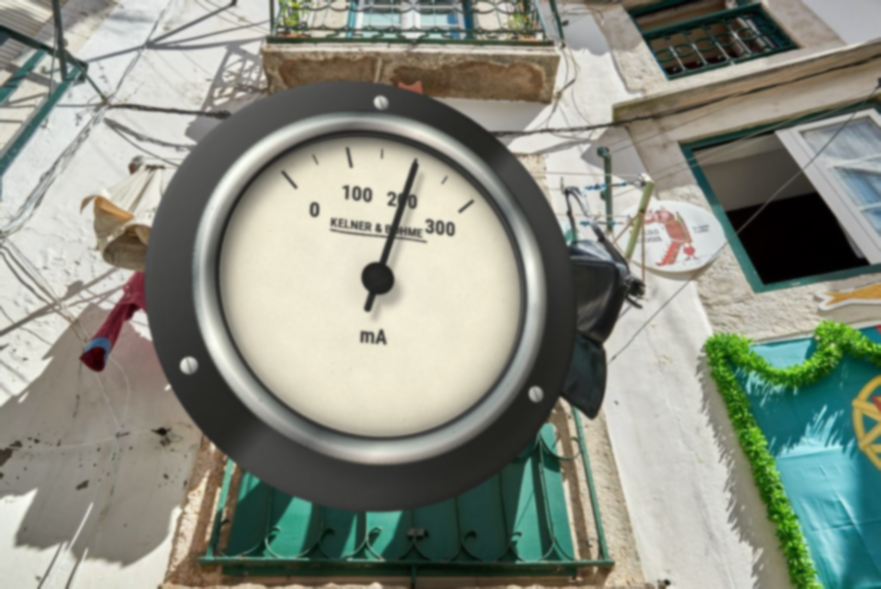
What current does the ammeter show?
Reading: 200 mA
